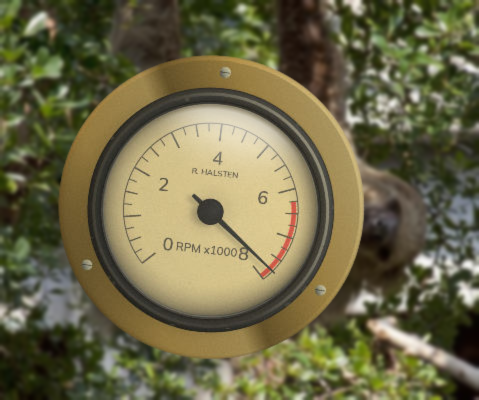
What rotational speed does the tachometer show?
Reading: 7750 rpm
